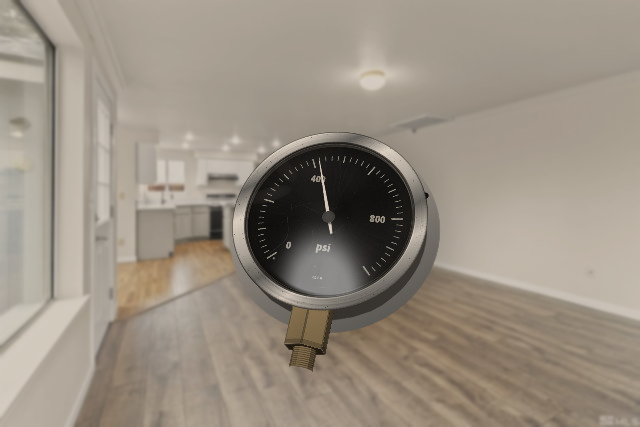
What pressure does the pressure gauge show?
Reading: 420 psi
